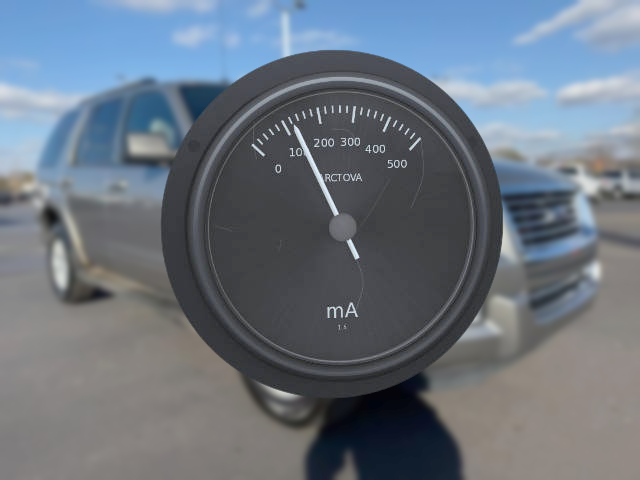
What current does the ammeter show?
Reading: 120 mA
